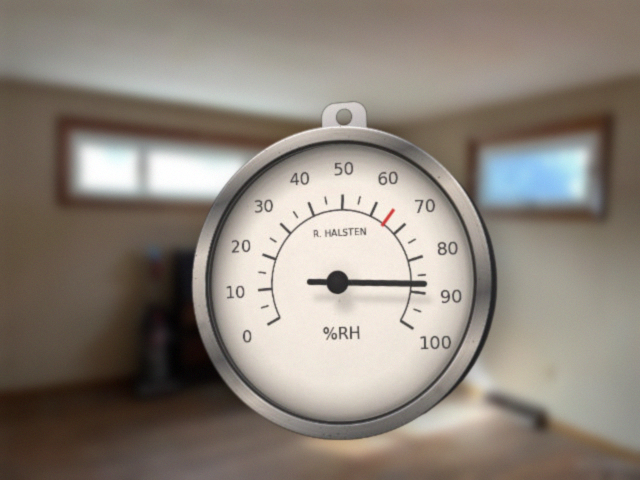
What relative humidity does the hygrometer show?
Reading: 87.5 %
